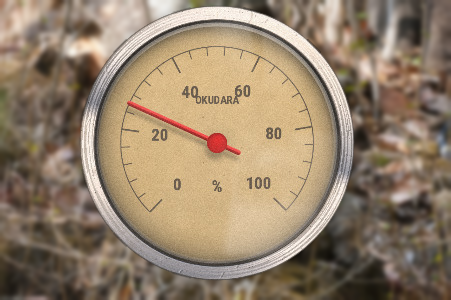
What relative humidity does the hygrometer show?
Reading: 26 %
